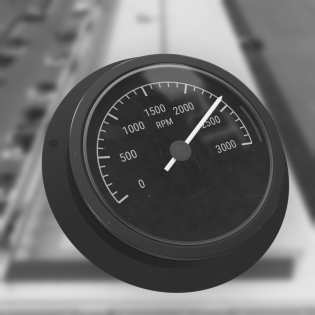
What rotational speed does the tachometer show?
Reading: 2400 rpm
